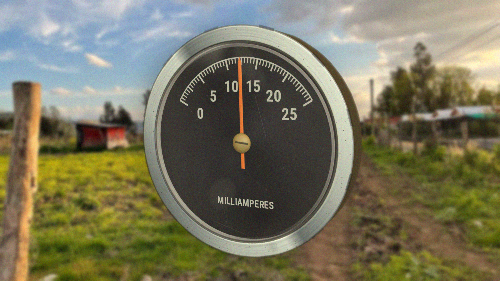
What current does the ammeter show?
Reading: 12.5 mA
